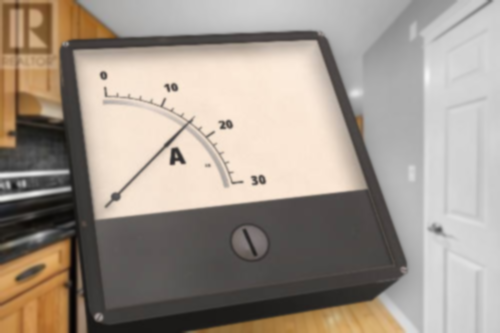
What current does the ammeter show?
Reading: 16 A
